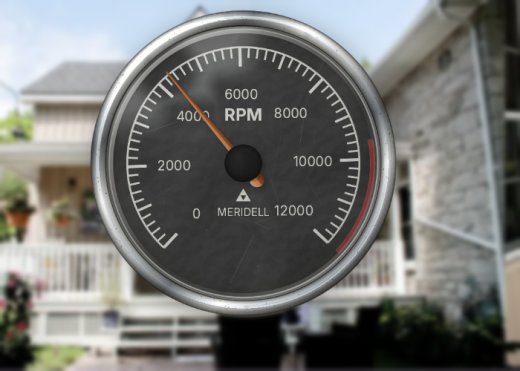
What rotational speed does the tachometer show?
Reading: 4300 rpm
